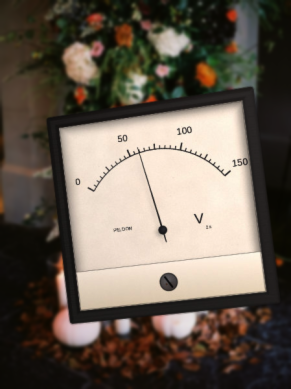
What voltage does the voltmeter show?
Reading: 60 V
